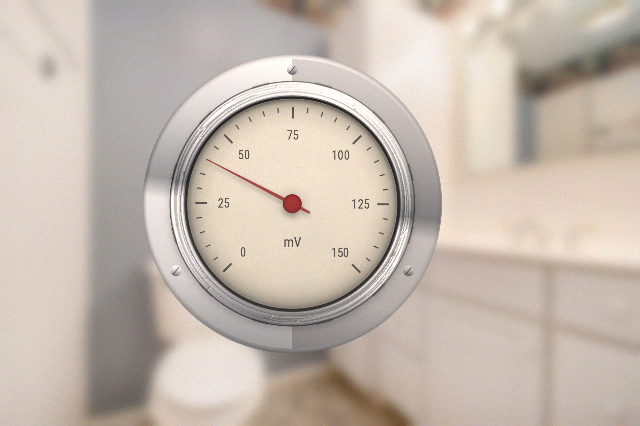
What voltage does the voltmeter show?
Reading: 40 mV
